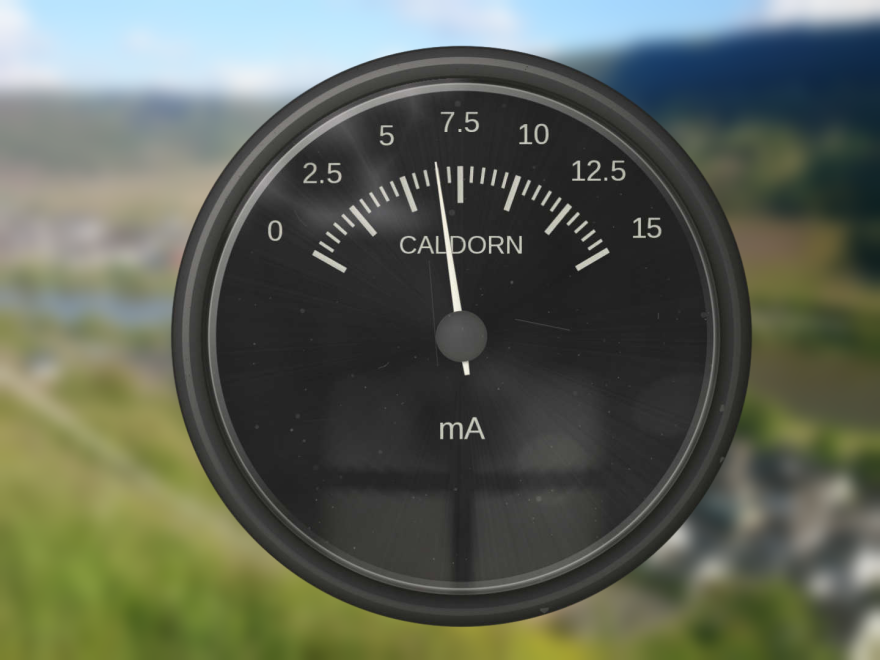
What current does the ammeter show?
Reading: 6.5 mA
